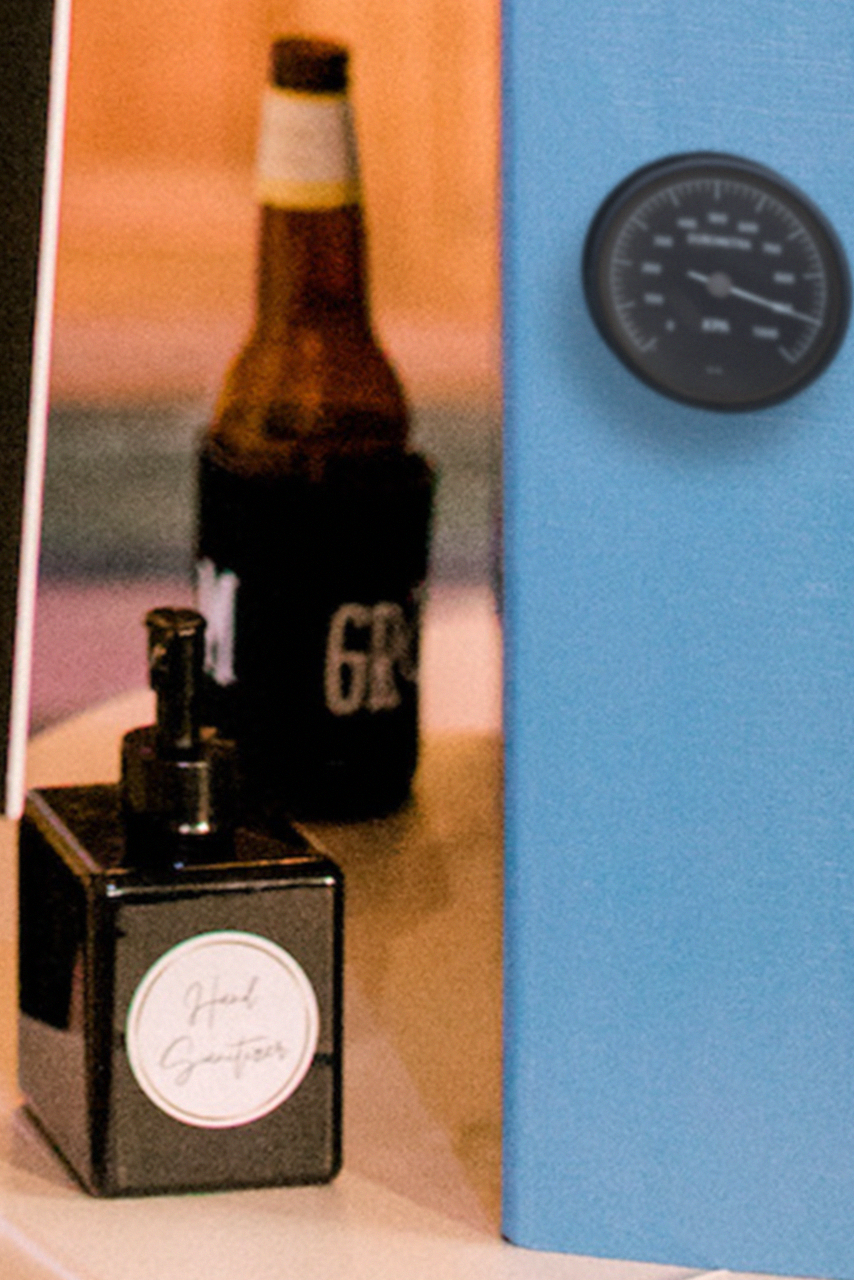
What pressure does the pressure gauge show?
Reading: 900 kPa
